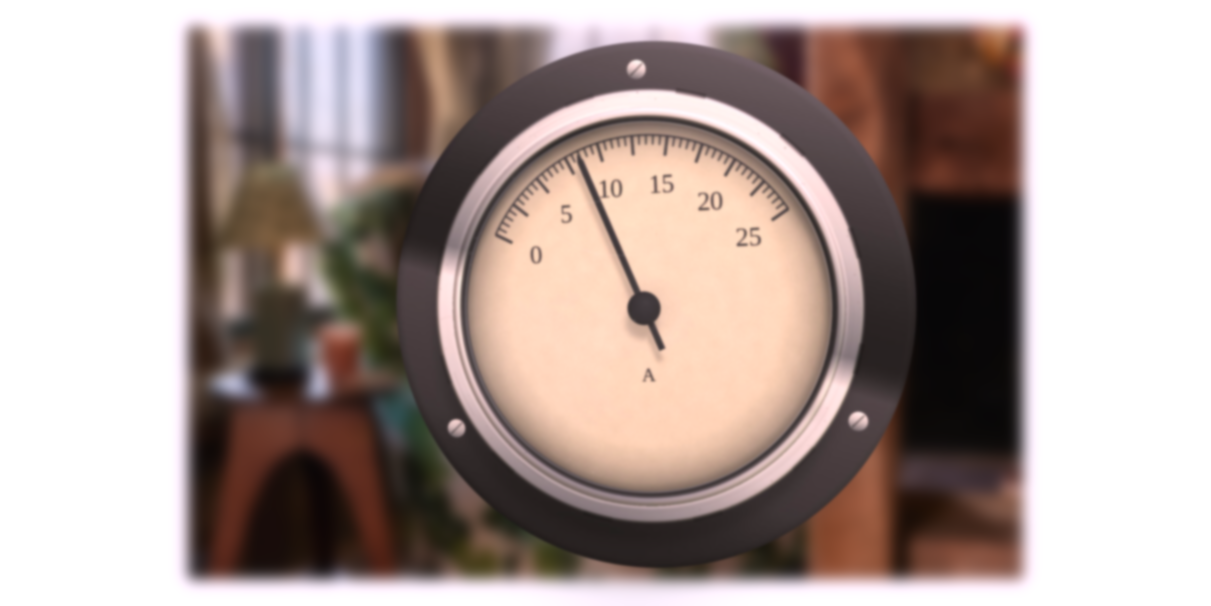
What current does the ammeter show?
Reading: 8.5 A
